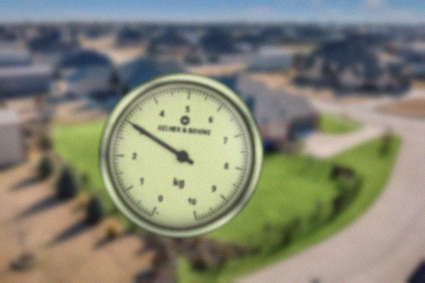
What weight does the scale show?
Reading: 3 kg
